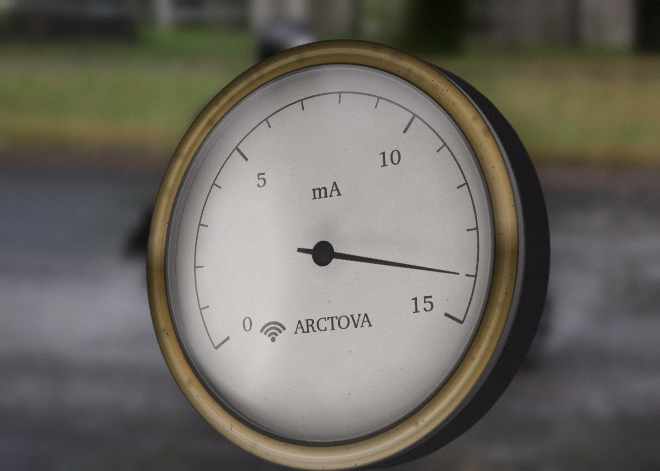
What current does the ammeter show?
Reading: 14 mA
